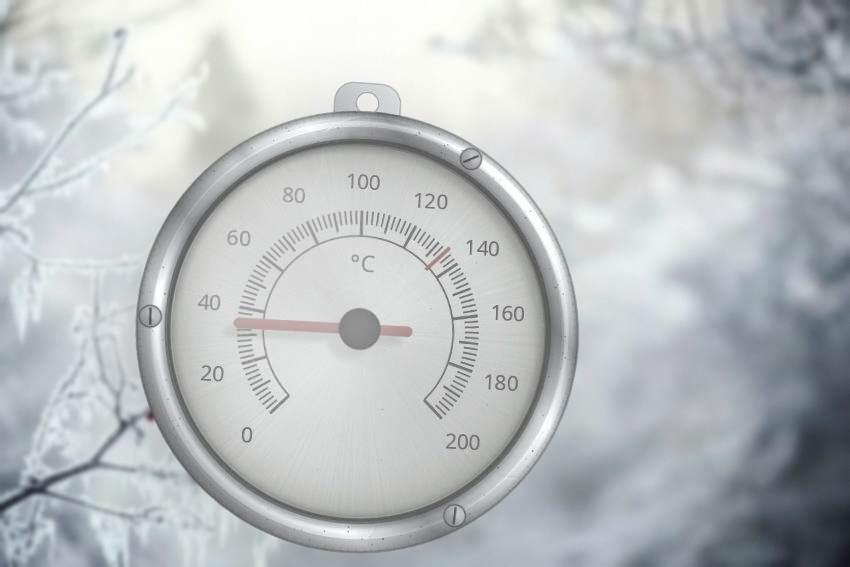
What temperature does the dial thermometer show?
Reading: 34 °C
